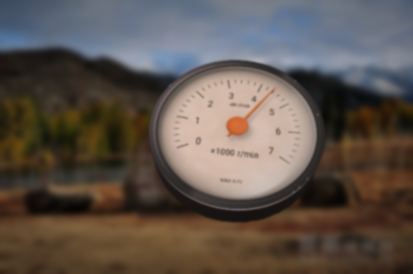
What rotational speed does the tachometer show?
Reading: 4400 rpm
